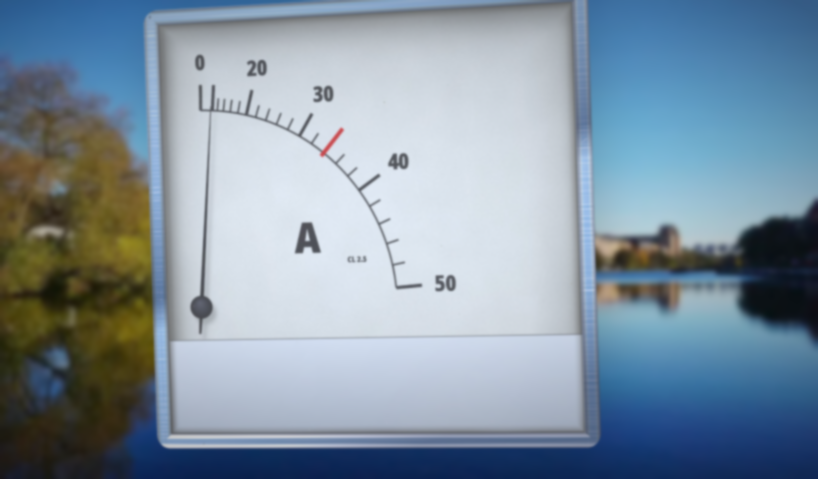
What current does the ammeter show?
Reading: 10 A
